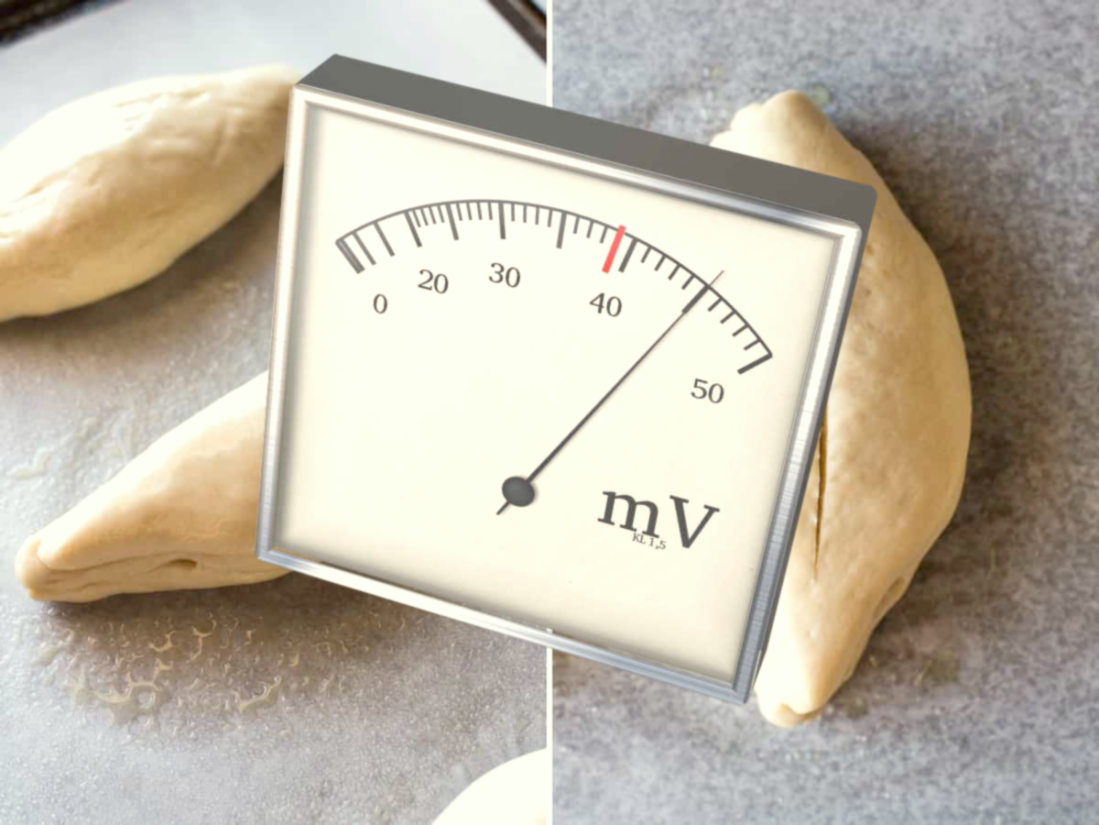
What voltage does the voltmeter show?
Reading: 45 mV
